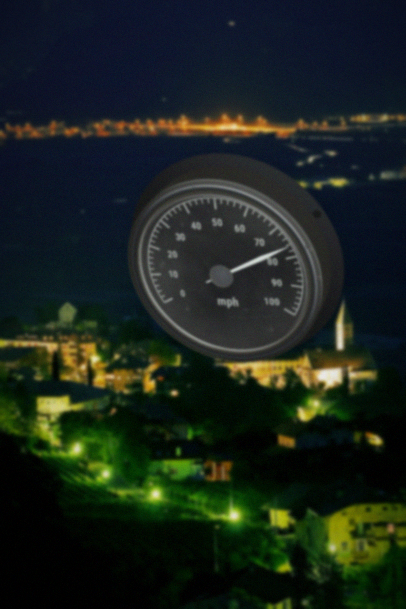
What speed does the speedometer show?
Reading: 76 mph
